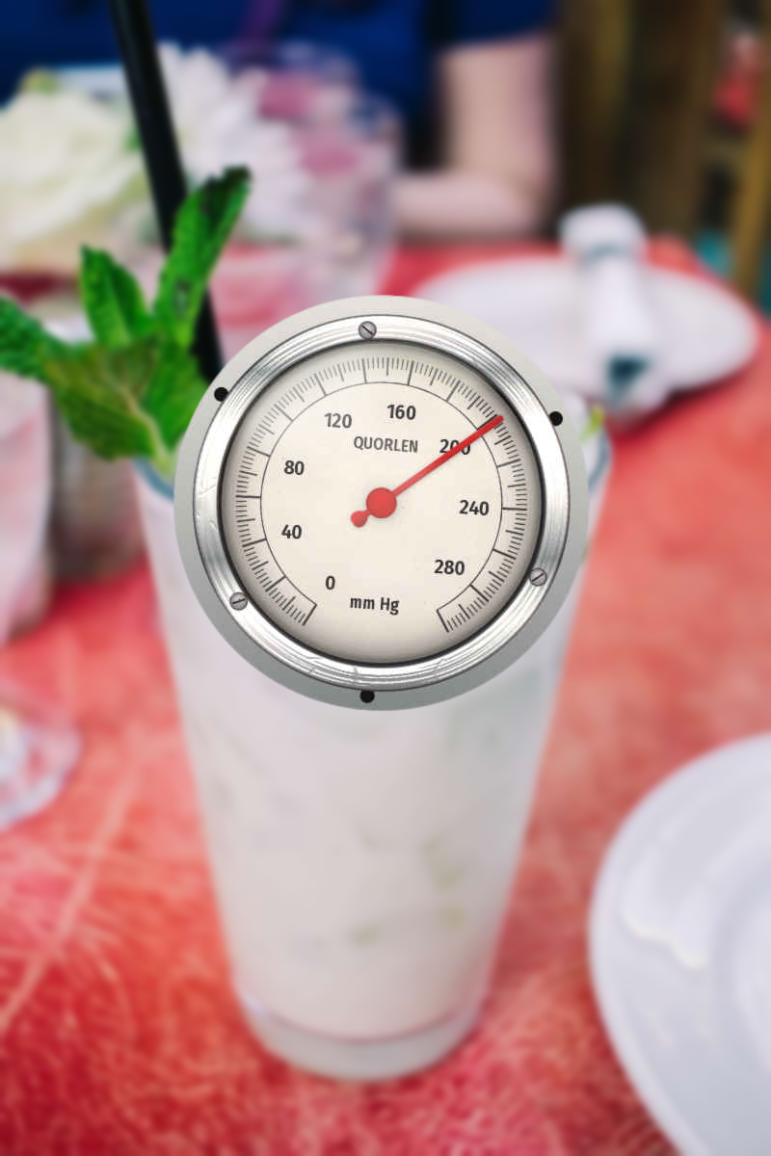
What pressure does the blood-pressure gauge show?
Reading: 202 mmHg
